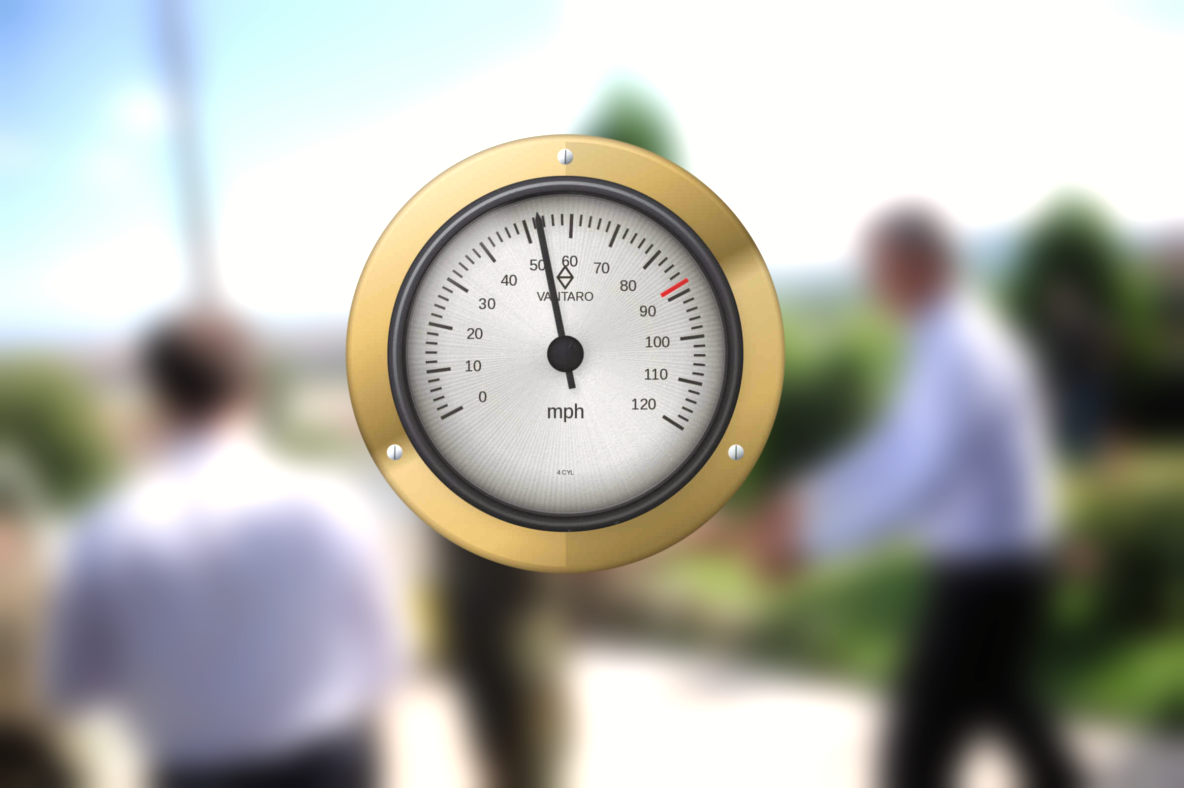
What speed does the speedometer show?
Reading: 53 mph
